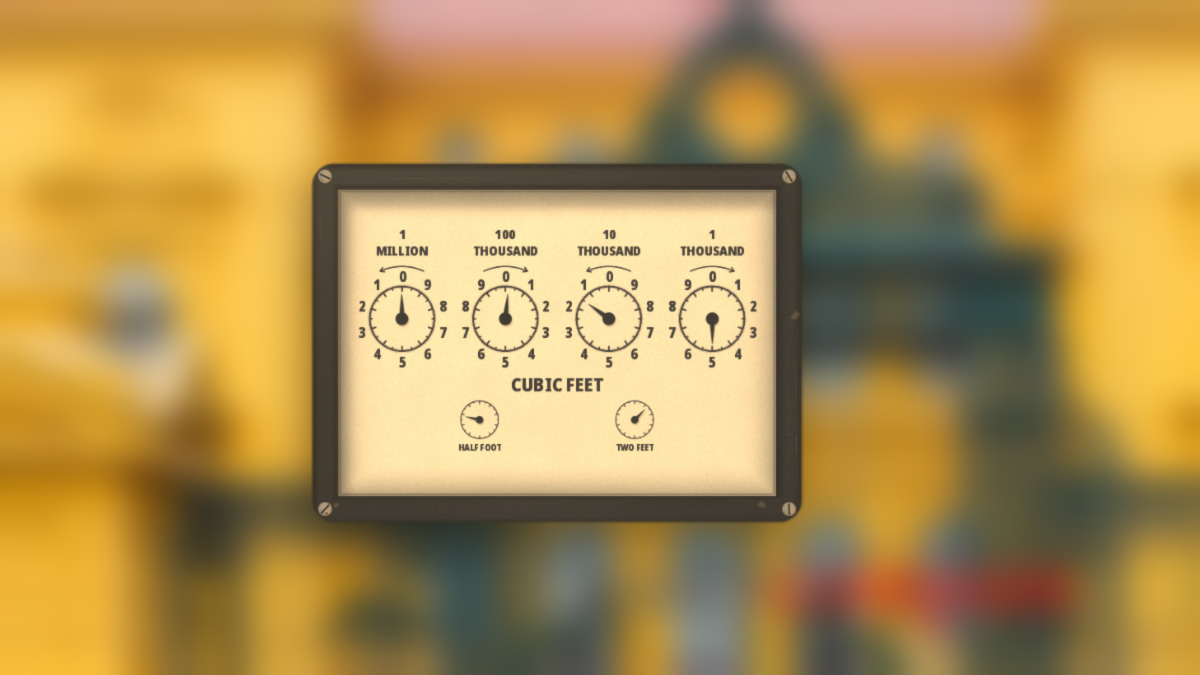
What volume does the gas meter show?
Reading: 1500 ft³
